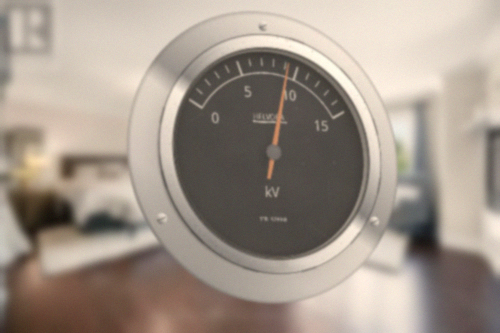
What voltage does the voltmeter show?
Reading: 9 kV
